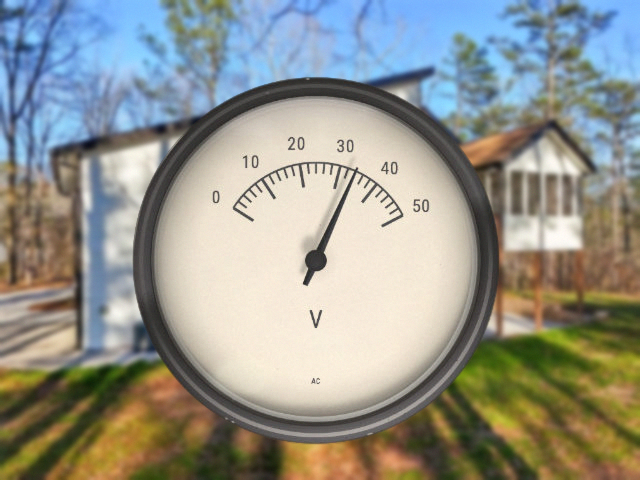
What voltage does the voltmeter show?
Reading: 34 V
